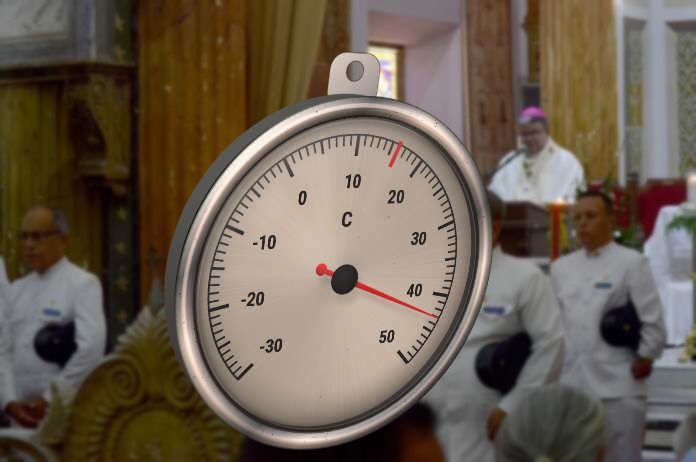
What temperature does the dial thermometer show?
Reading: 43 °C
